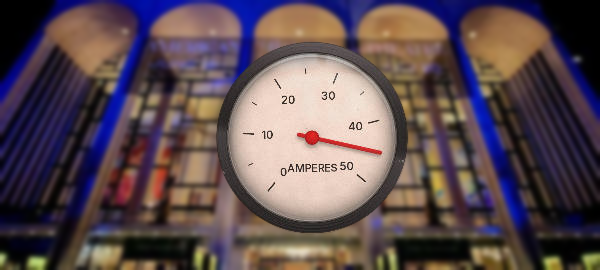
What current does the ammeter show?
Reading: 45 A
